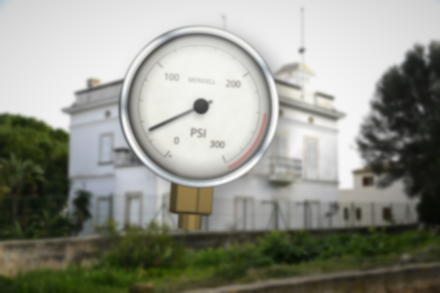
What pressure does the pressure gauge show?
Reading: 30 psi
